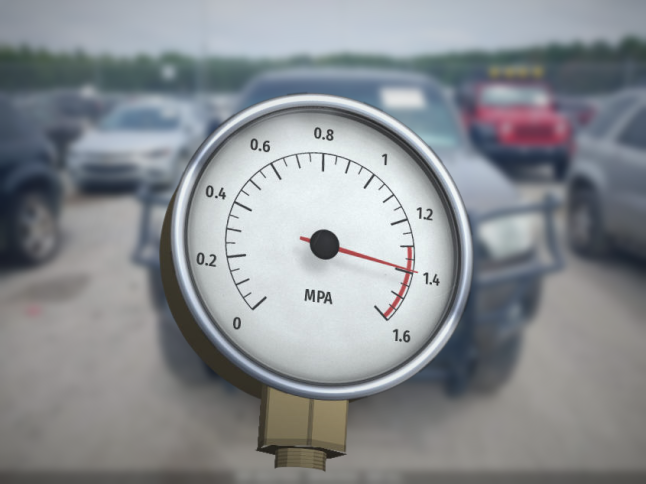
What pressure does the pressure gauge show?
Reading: 1.4 MPa
